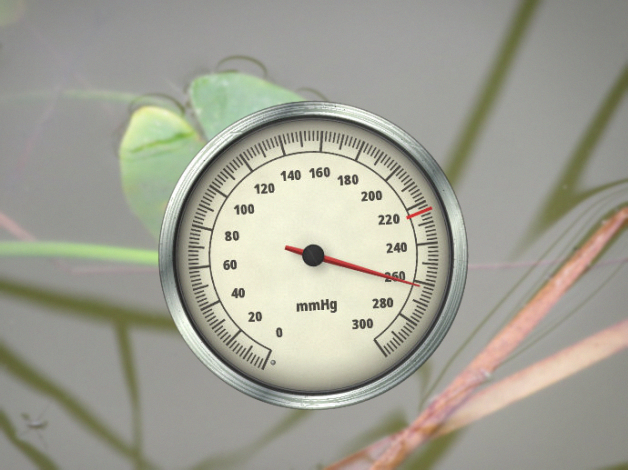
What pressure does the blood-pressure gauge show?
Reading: 262 mmHg
